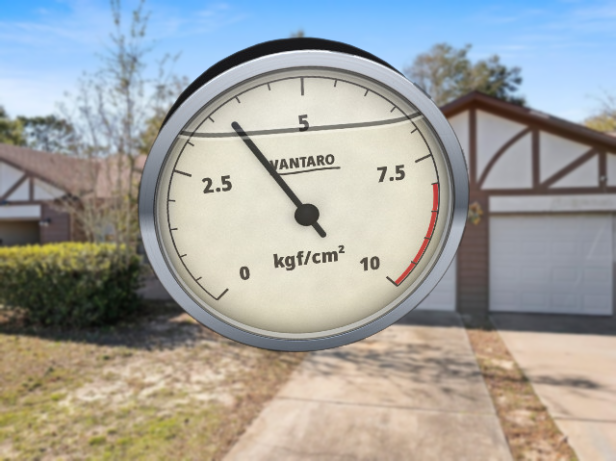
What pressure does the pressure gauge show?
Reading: 3.75 kg/cm²
